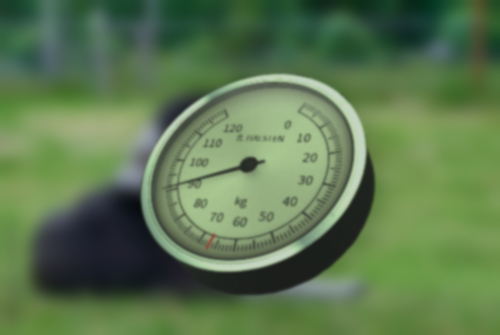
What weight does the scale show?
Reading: 90 kg
